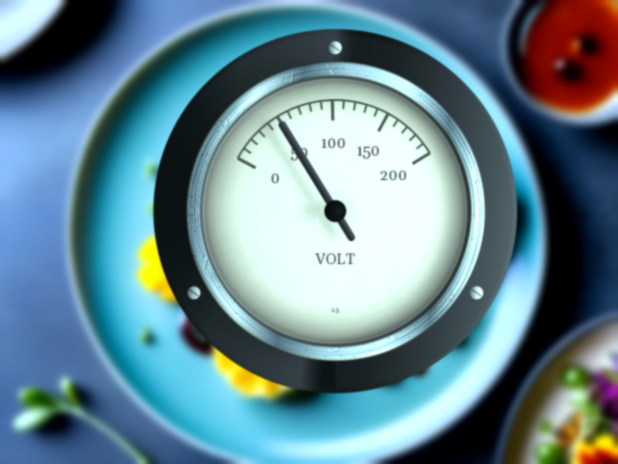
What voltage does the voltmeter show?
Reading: 50 V
